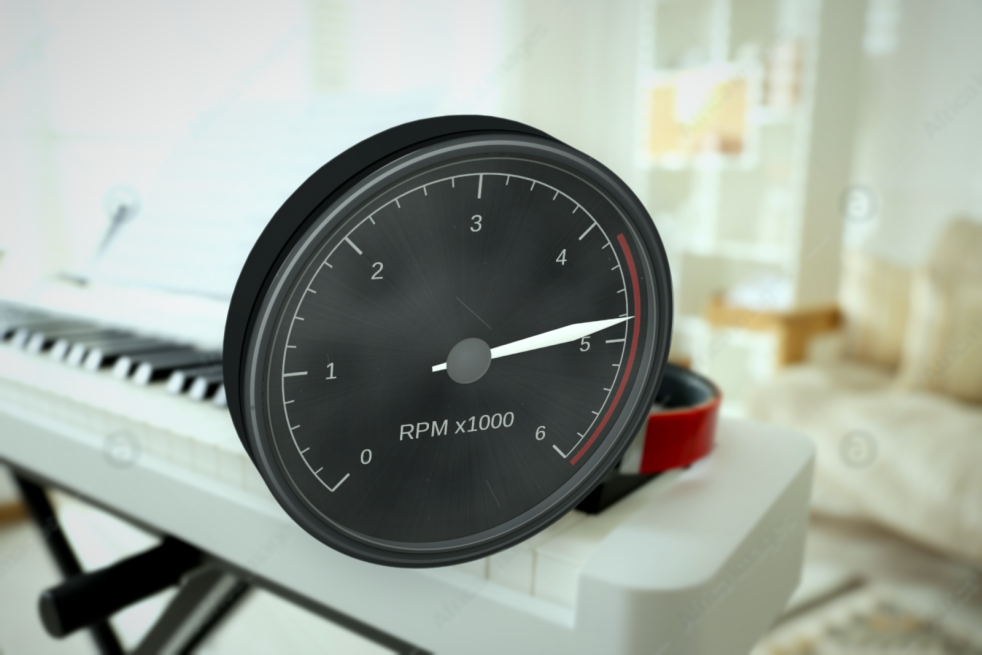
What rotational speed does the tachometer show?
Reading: 4800 rpm
